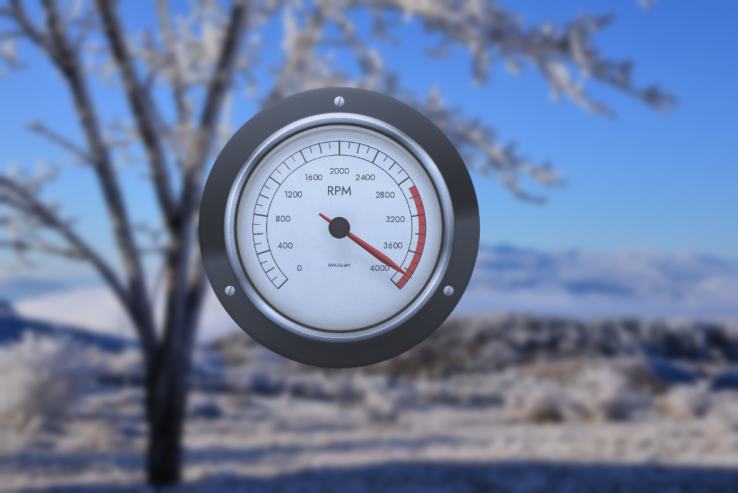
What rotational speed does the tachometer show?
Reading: 3850 rpm
